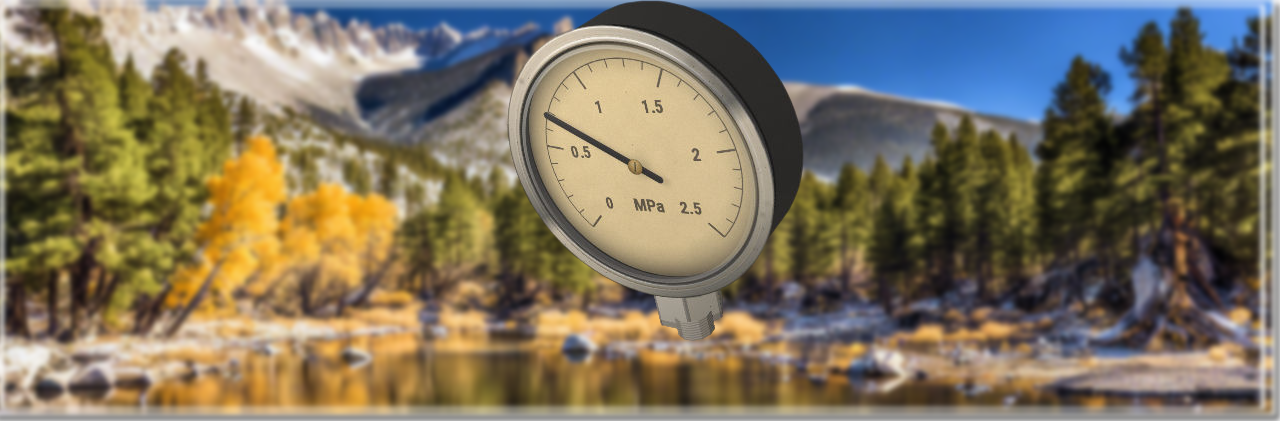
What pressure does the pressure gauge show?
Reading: 0.7 MPa
